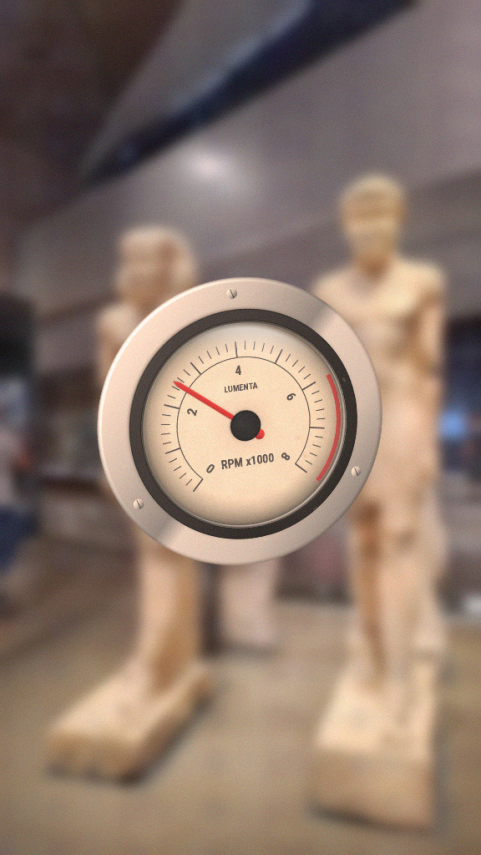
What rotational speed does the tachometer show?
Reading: 2500 rpm
